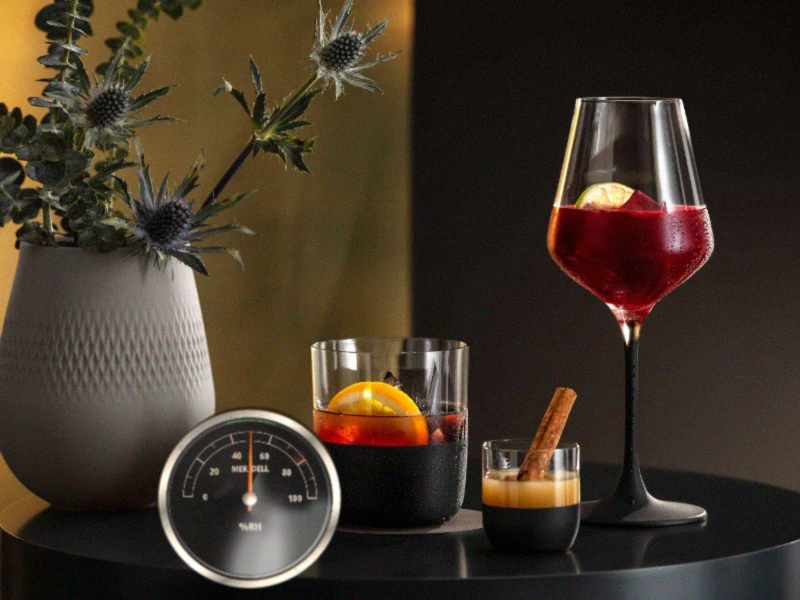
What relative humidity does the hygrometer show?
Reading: 50 %
